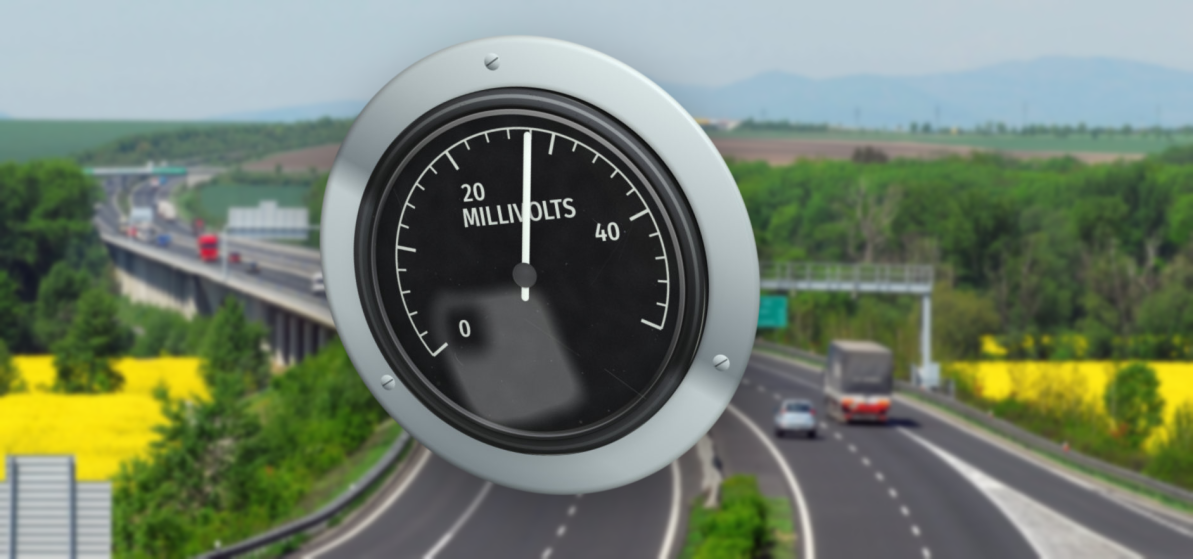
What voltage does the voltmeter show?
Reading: 28 mV
